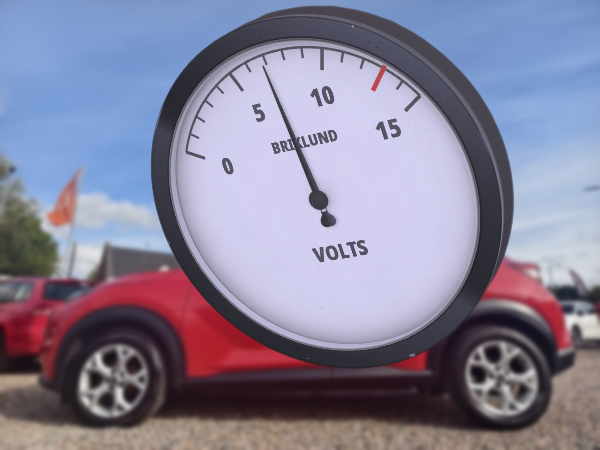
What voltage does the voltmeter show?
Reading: 7 V
